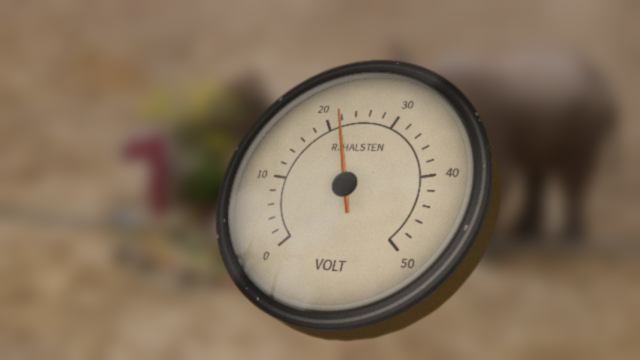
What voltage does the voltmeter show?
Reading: 22 V
